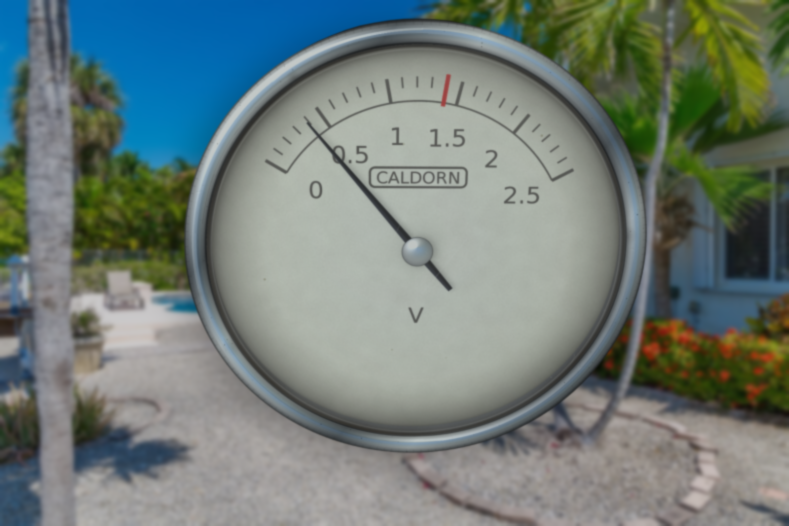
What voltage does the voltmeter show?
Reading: 0.4 V
